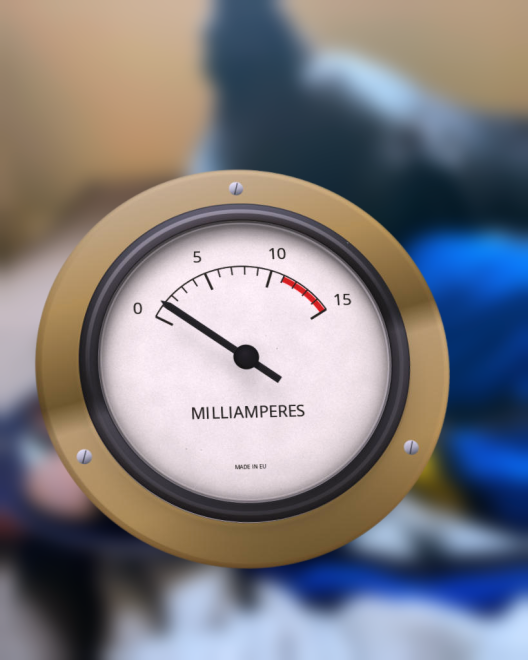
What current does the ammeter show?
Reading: 1 mA
